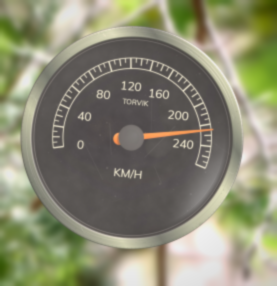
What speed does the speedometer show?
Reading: 225 km/h
